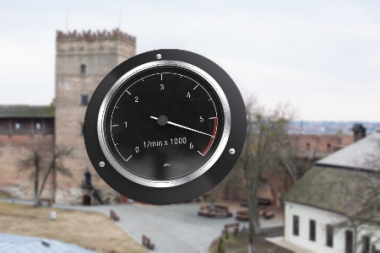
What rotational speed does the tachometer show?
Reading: 5500 rpm
